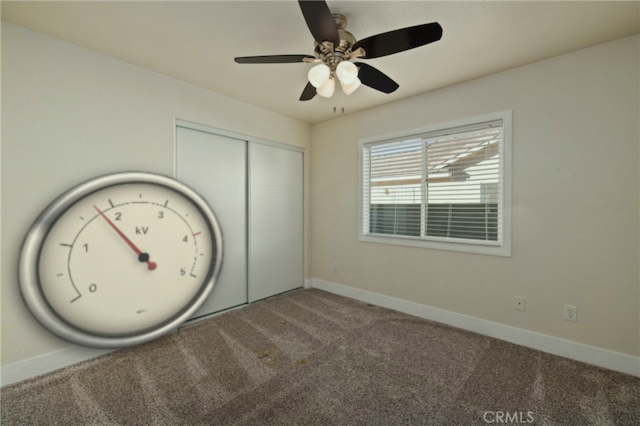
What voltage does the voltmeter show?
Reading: 1.75 kV
